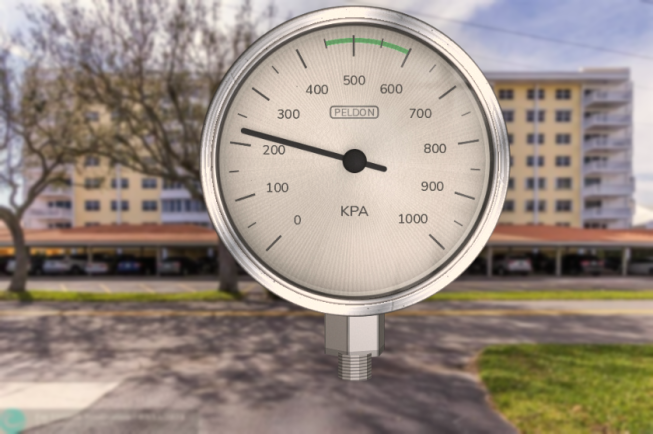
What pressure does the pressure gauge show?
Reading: 225 kPa
